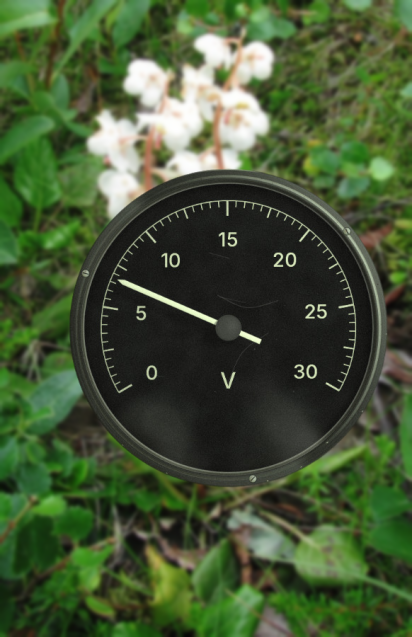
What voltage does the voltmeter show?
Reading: 6.75 V
